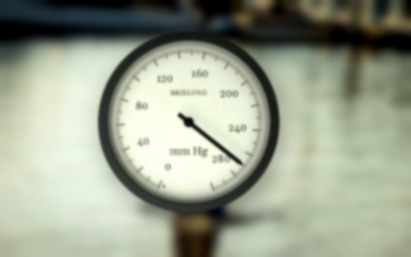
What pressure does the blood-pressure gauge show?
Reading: 270 mmHg
